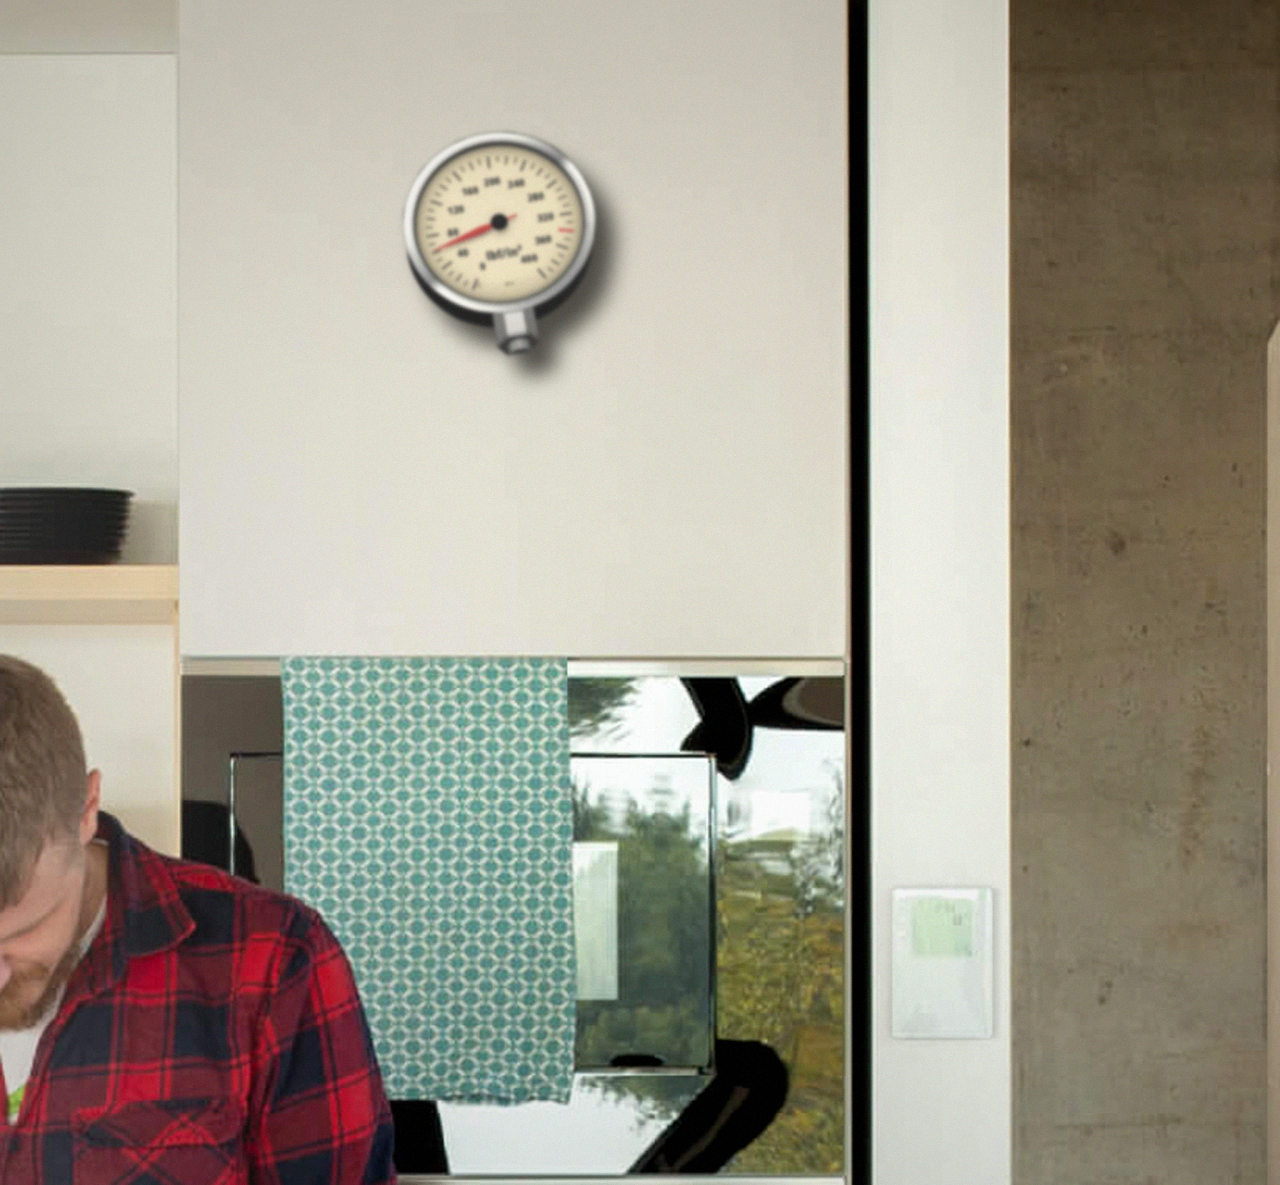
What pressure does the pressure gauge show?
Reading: 60 psi
